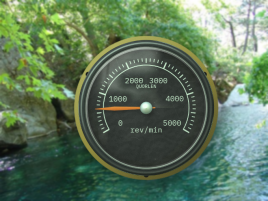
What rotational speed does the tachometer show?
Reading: 600 rpm
